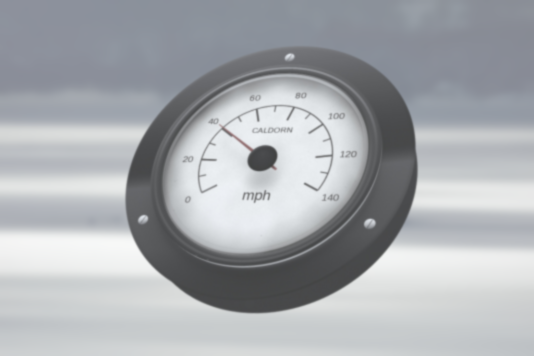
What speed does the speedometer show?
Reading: 40 mph
